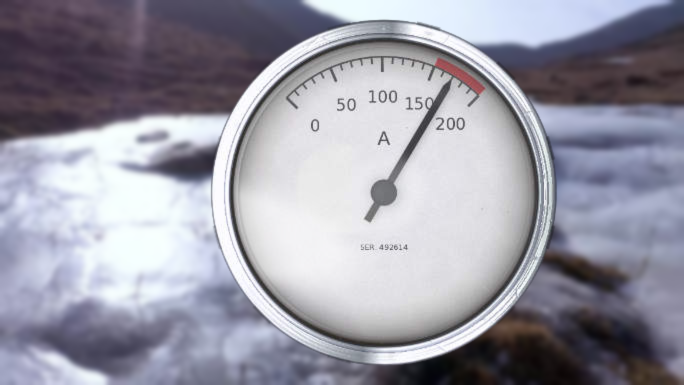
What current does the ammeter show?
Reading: 170 A
